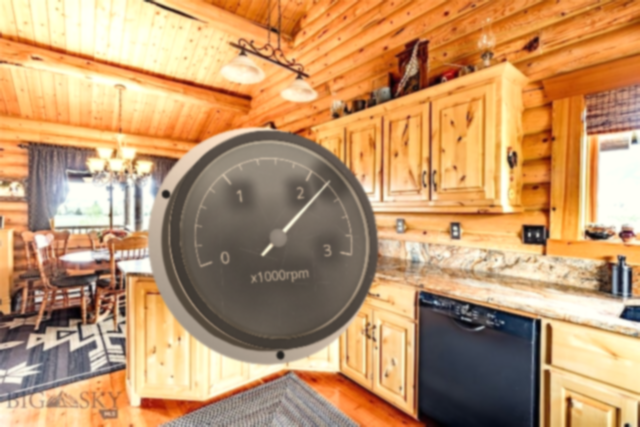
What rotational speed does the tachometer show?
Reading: 2200 rpm
